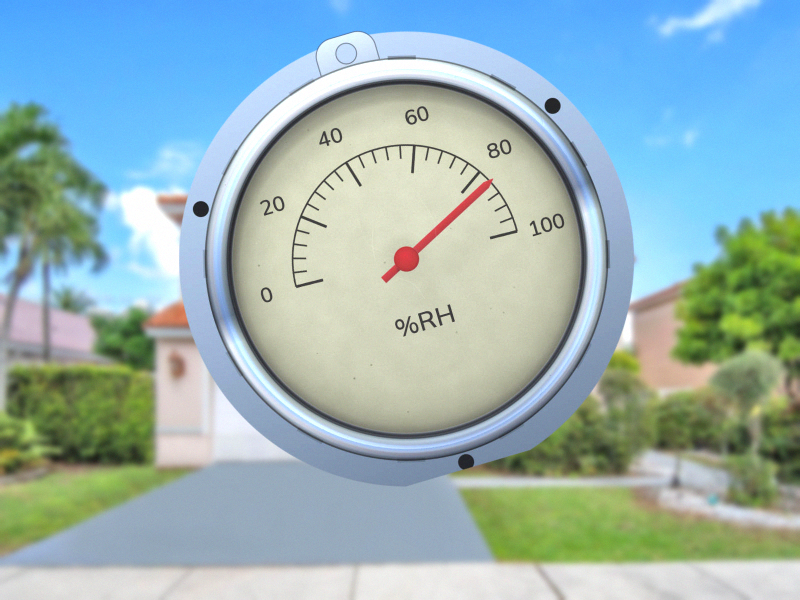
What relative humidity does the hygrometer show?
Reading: 84 %
